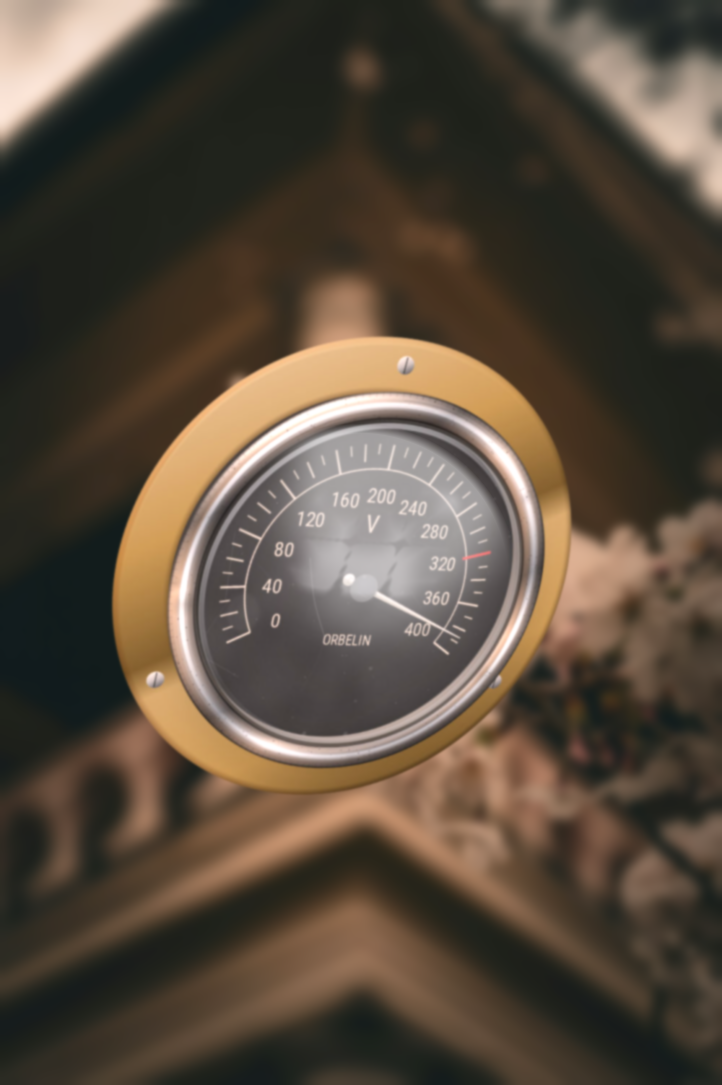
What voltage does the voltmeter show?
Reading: 385 V
